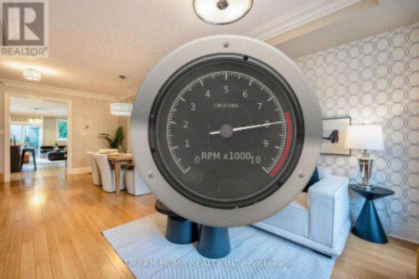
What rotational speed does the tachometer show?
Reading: 8000 rpm
